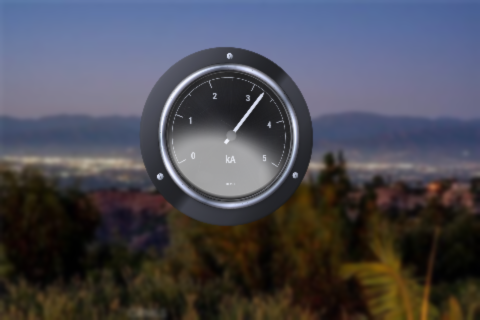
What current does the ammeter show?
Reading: 3.25 kA
